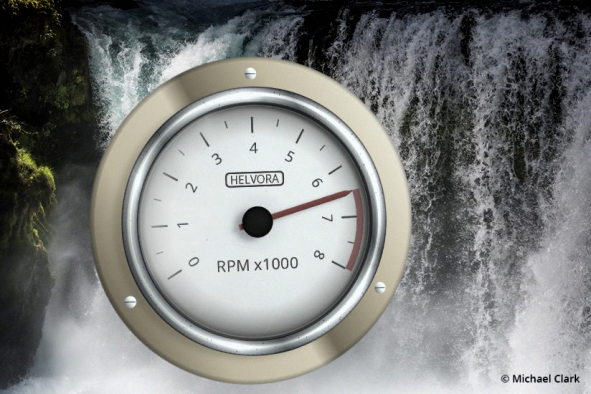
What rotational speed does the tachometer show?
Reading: 6500 rpm
